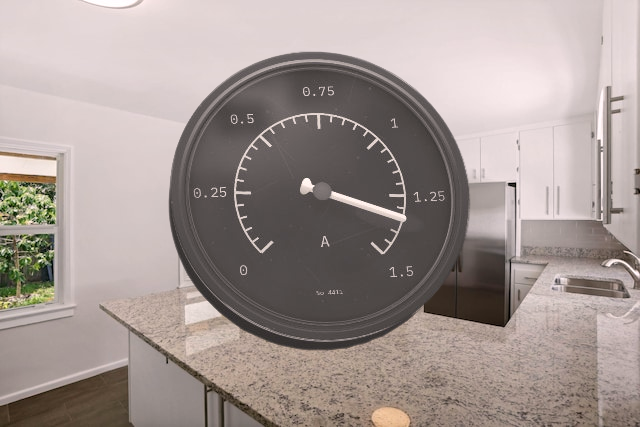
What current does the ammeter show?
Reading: 1.35 A
